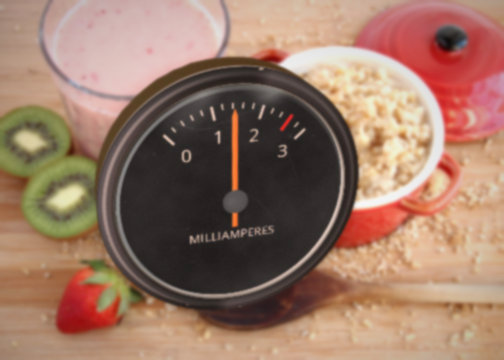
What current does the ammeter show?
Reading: 1.4 mA
